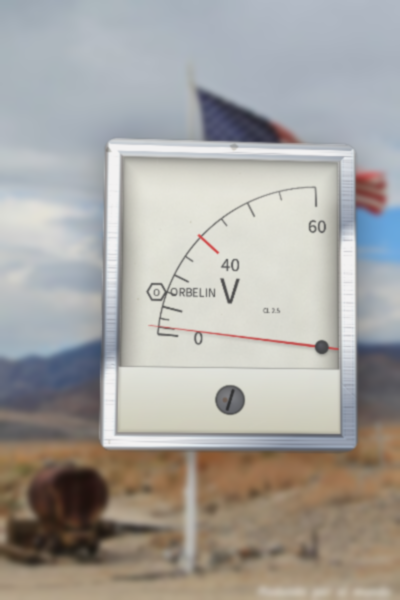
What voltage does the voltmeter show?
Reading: 10 V
